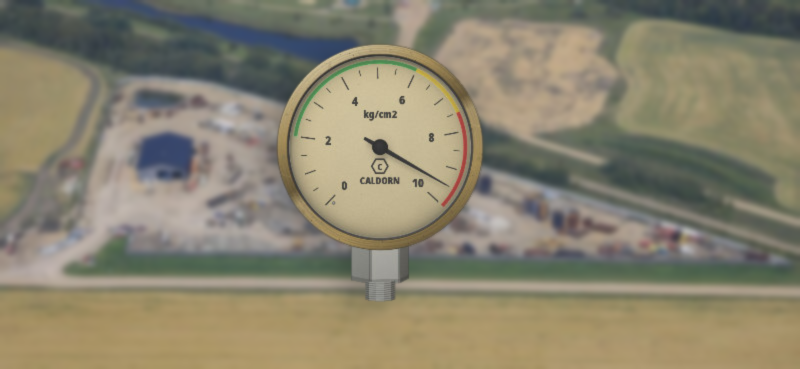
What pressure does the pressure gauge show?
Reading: 9.5 kg/cm²
